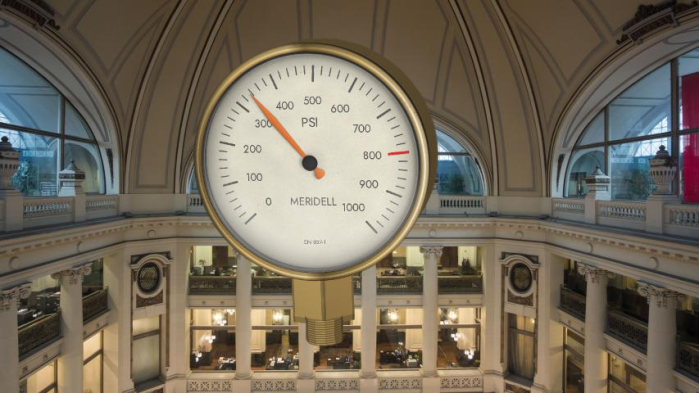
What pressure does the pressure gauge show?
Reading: 340 psi
